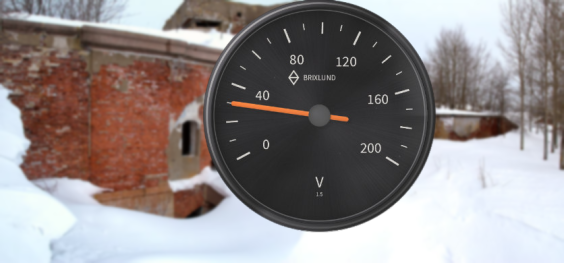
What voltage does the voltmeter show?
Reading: 30 V
